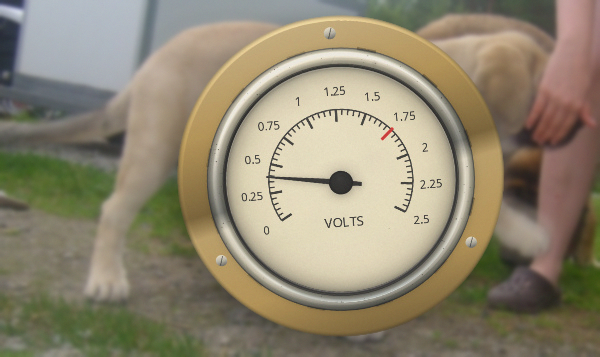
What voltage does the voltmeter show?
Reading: 0.4 V
